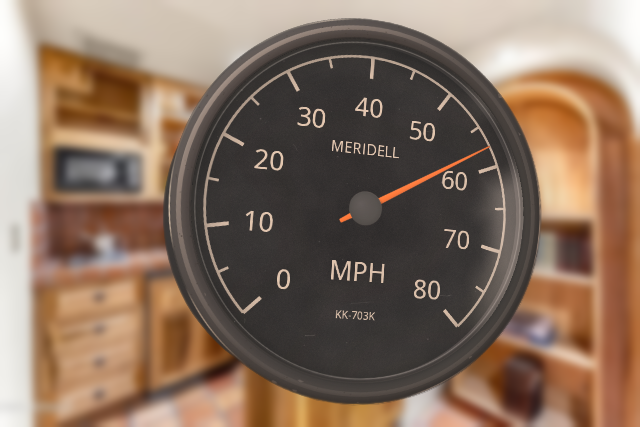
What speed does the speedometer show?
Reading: 57.5 mph
